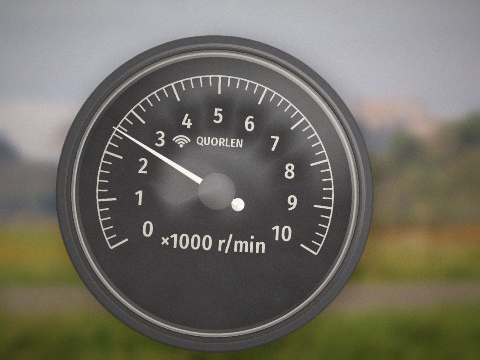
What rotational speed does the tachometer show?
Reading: 2500 rpm
